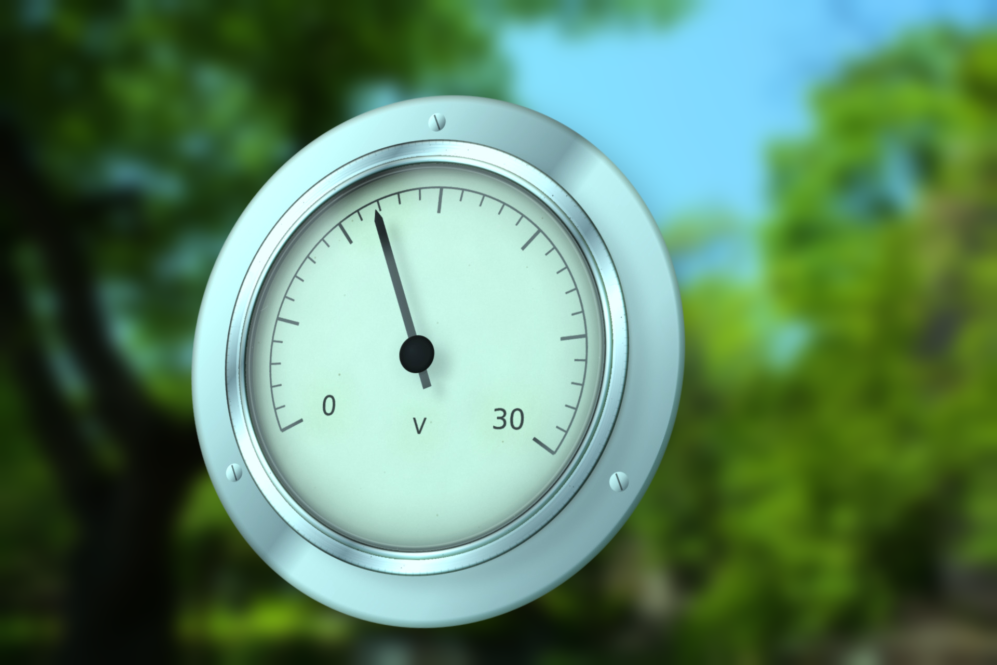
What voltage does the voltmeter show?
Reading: 12 V
